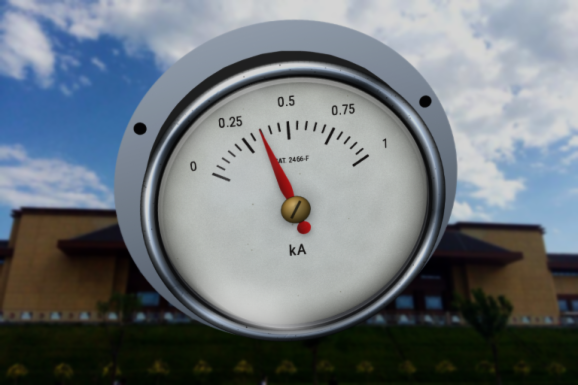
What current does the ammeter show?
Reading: 0.35 kA
